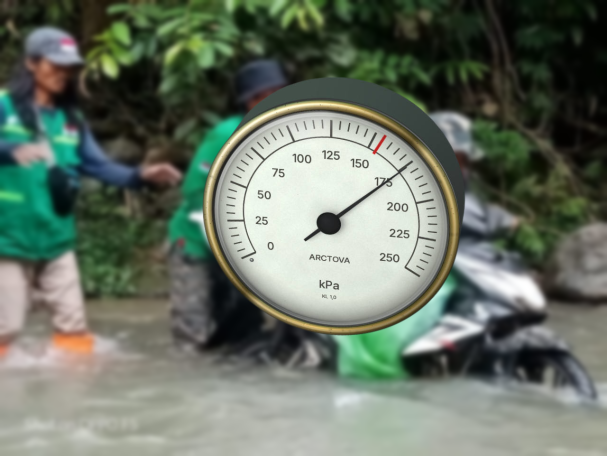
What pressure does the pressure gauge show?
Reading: 175 kPa
